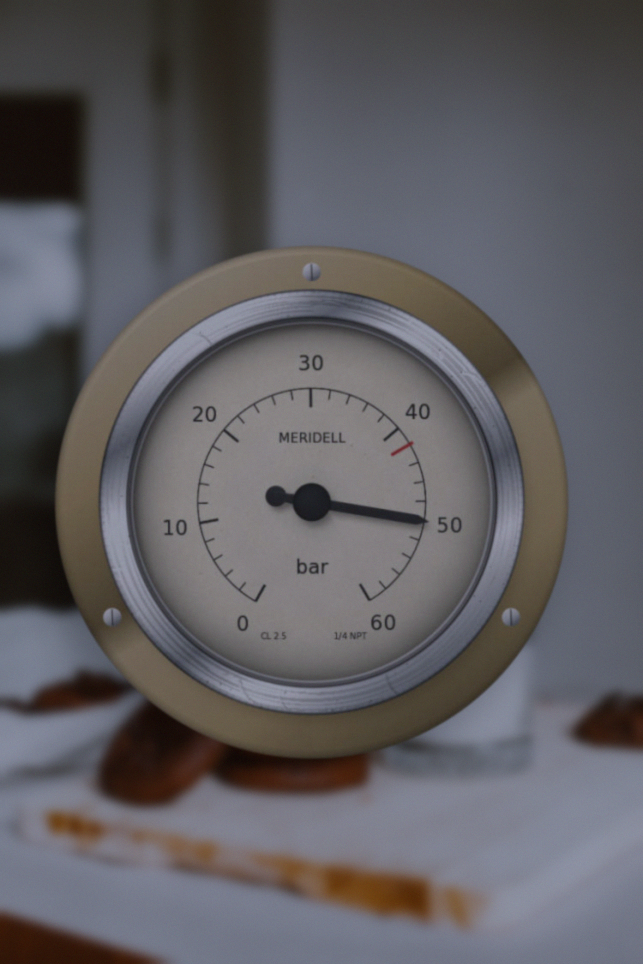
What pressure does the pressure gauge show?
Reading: 50 bar
